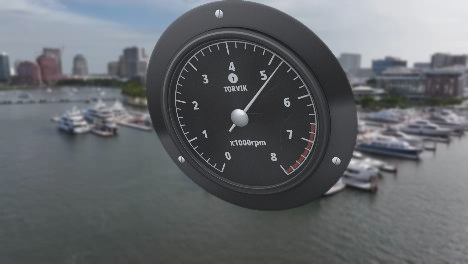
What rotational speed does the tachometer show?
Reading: 5200 rpm
